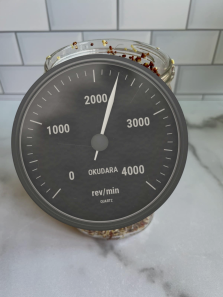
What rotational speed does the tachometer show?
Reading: 2300 rpm
